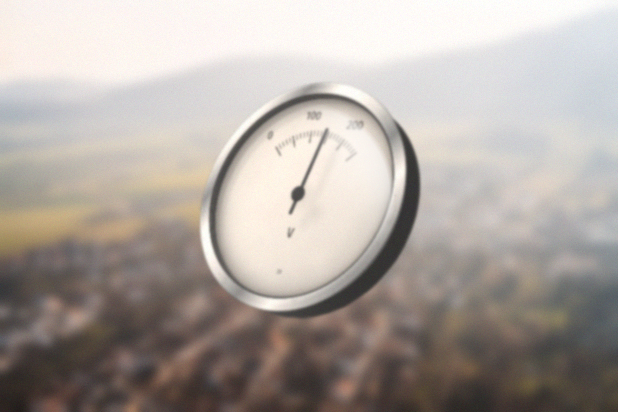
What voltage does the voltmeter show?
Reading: 150 V
